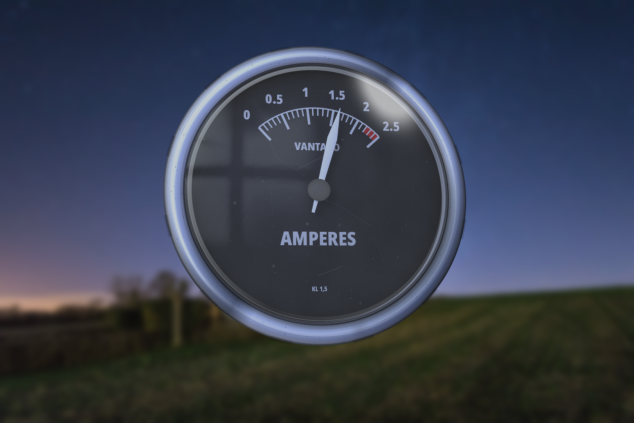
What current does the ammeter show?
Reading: 1.6 A
